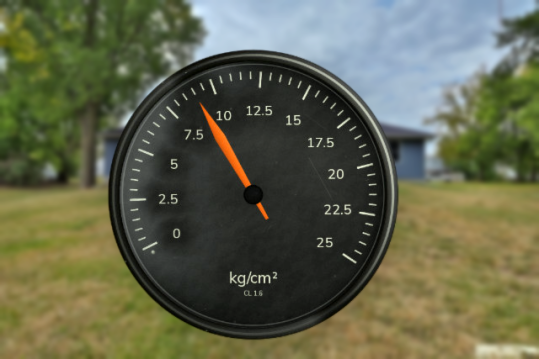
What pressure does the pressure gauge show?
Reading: 9 kg/cm²
